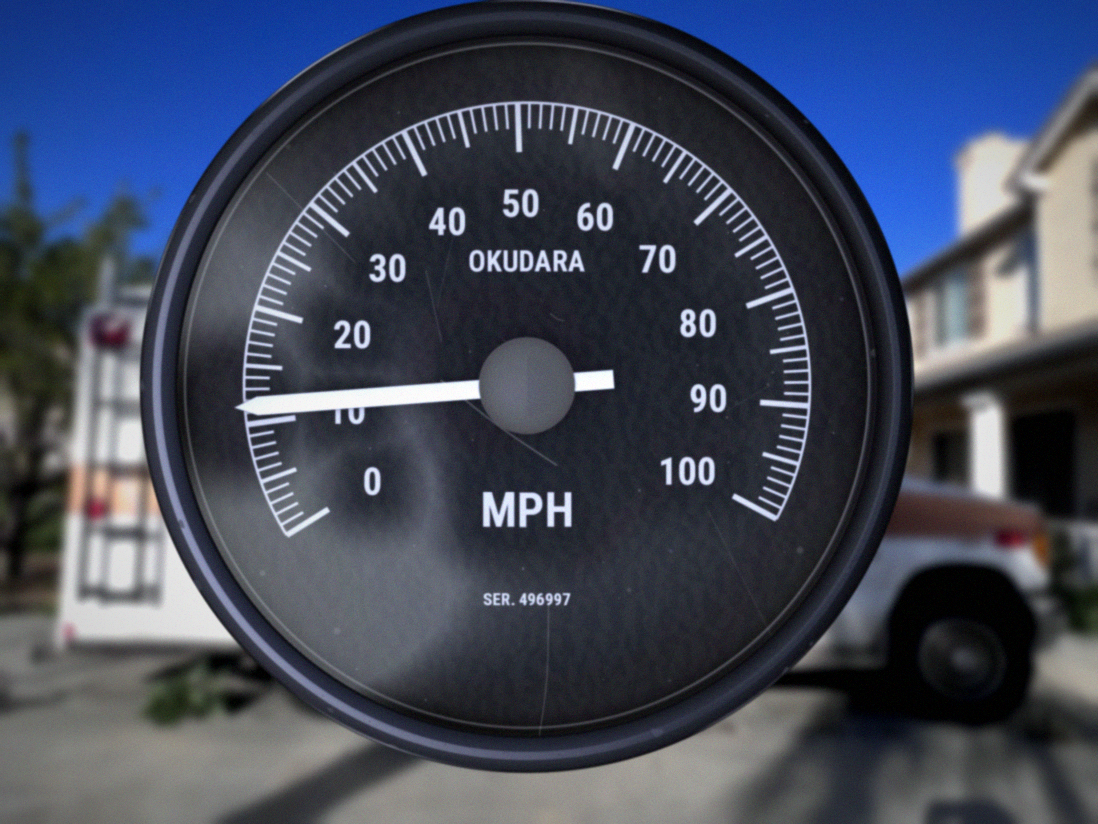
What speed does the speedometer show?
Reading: 11.5 mph
